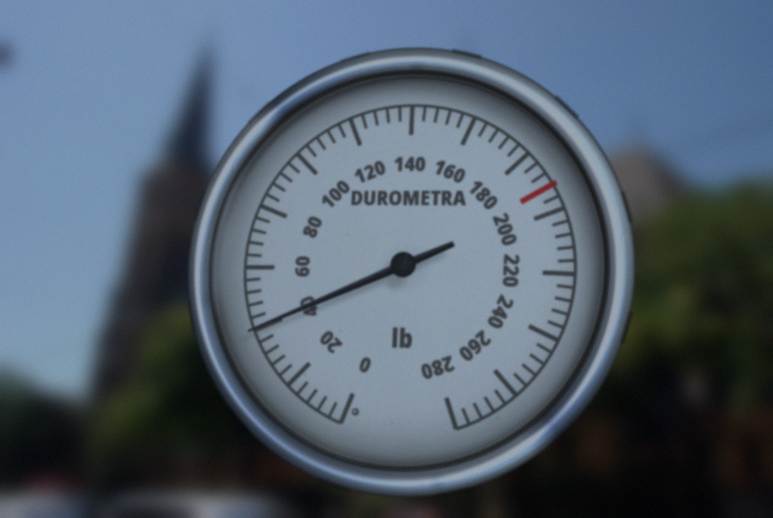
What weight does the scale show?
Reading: 40 lb
